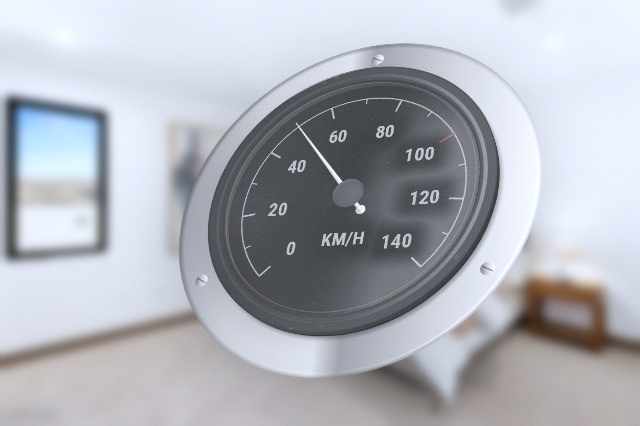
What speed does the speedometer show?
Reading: 50 km/h
